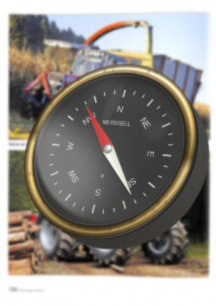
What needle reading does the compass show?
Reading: 320 °
